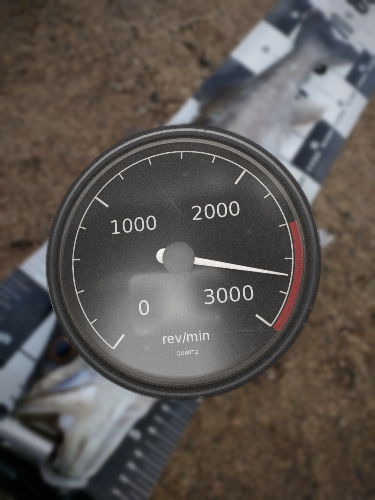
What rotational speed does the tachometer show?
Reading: 2700 rpm
